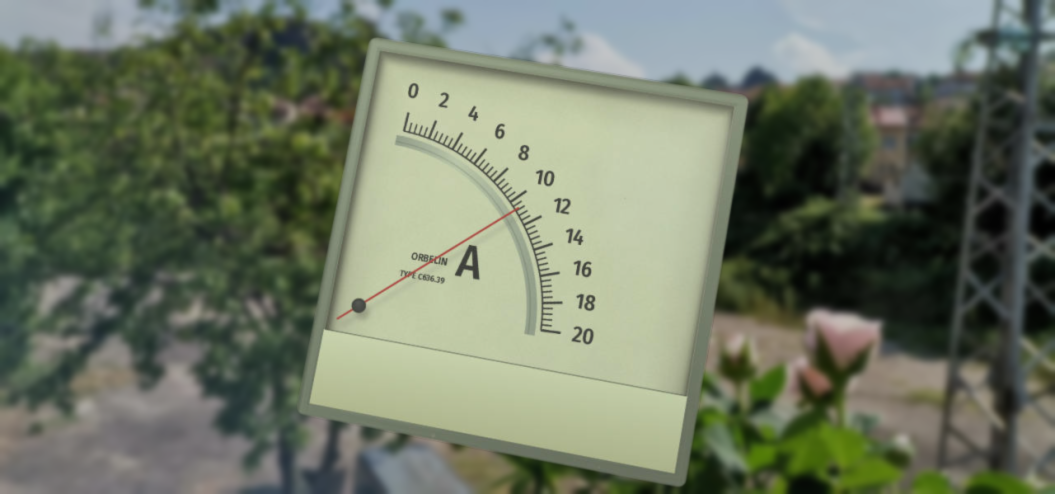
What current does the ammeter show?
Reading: 10.8 A
